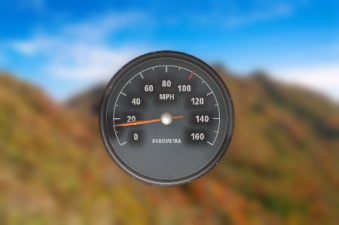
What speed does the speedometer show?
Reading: 15 mph
